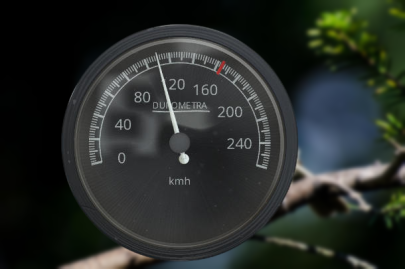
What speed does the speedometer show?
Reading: 110 km/h
